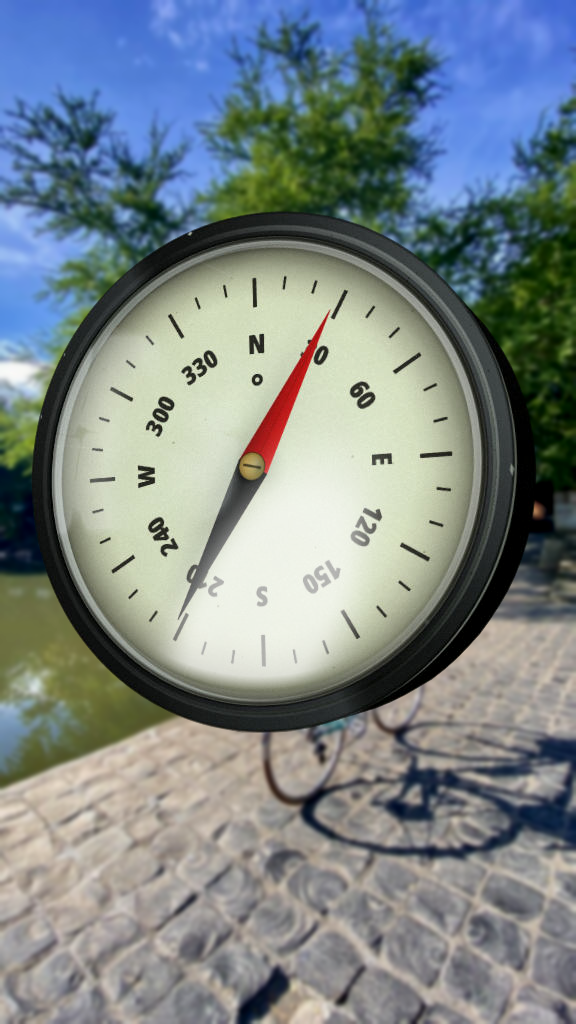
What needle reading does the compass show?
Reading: 30 °
